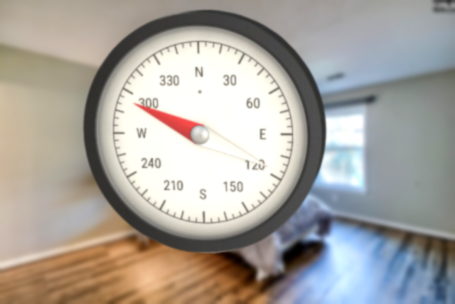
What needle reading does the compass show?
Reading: 295 °
